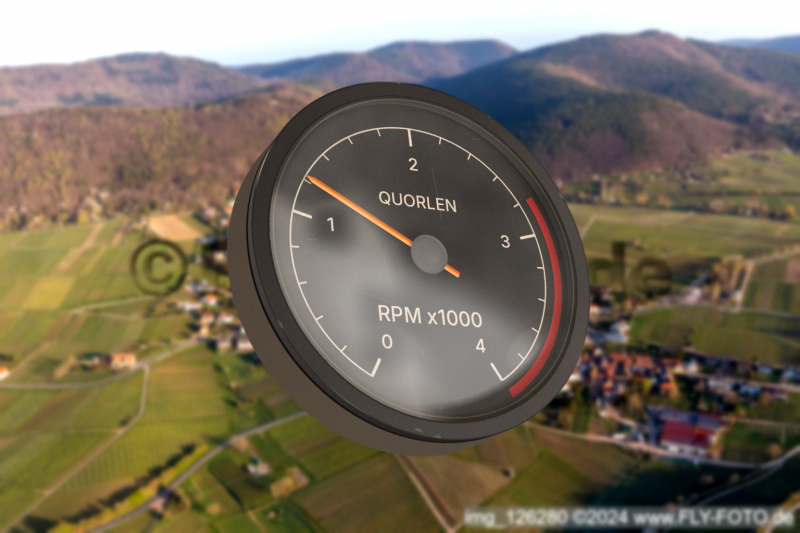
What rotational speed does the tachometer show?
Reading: 1200 rpm
